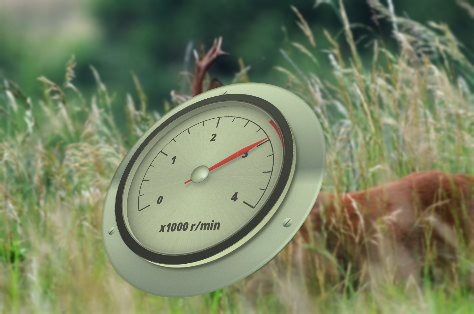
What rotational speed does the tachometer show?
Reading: 3000 rpm
